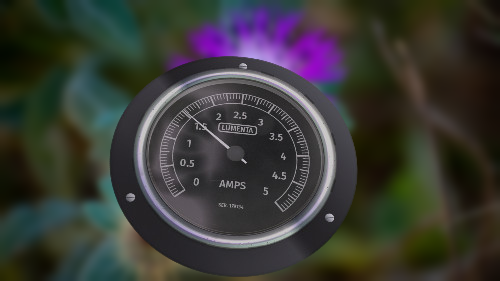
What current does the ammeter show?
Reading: 1.5 A
